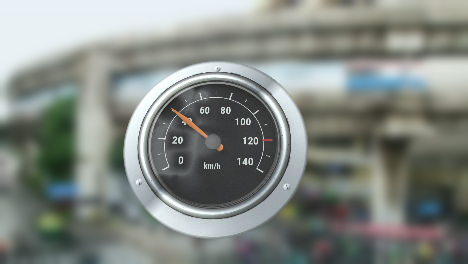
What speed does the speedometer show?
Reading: 40 km/h
